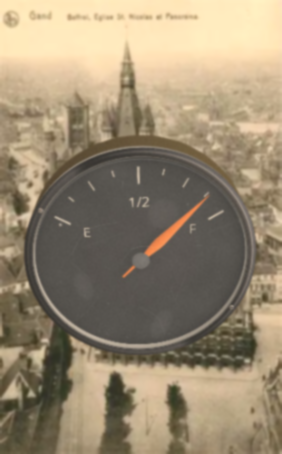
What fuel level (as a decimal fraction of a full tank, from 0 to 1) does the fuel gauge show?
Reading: 0.875
